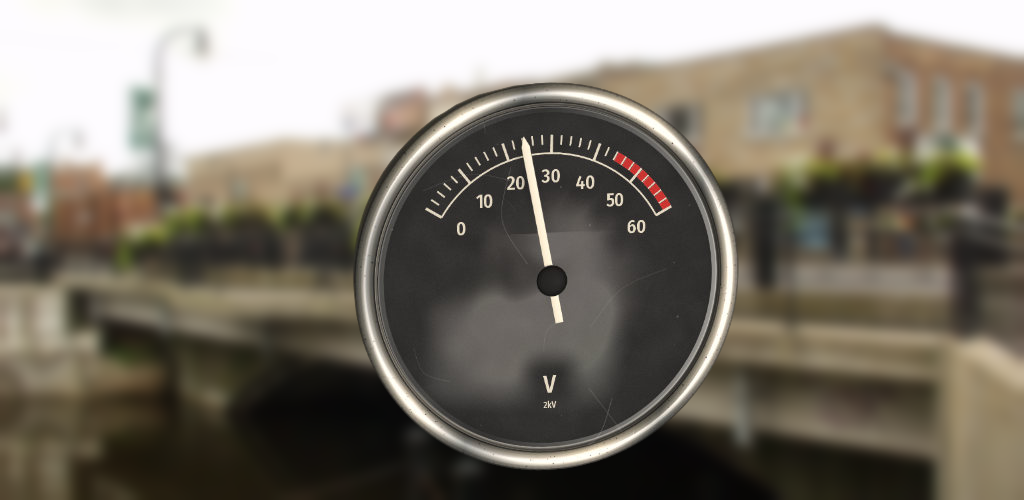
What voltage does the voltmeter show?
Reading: 24 V
